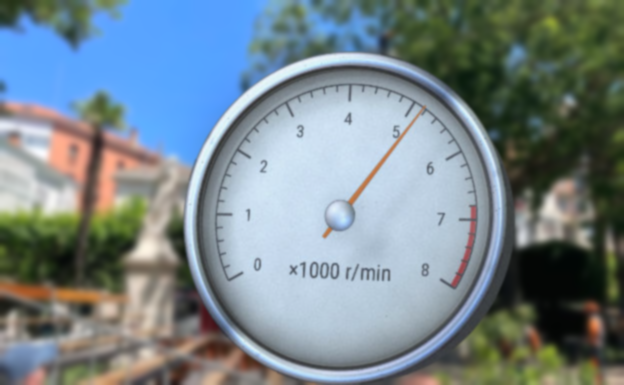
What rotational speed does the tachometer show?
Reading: 5200 rpm
